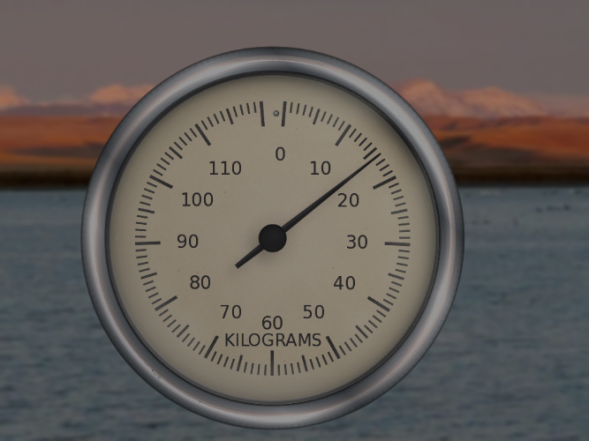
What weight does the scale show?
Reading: 16 kg
